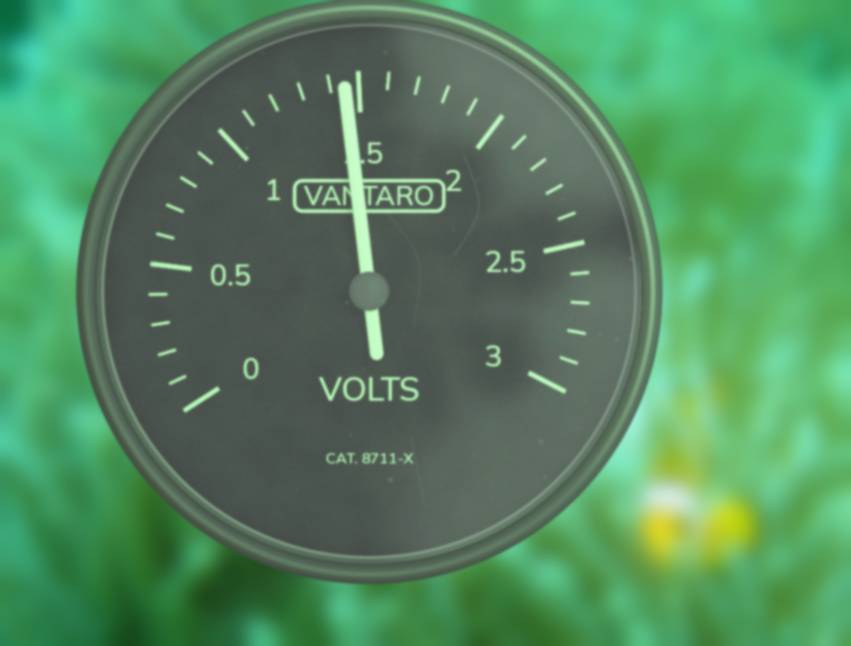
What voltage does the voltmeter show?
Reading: 1.45 V
